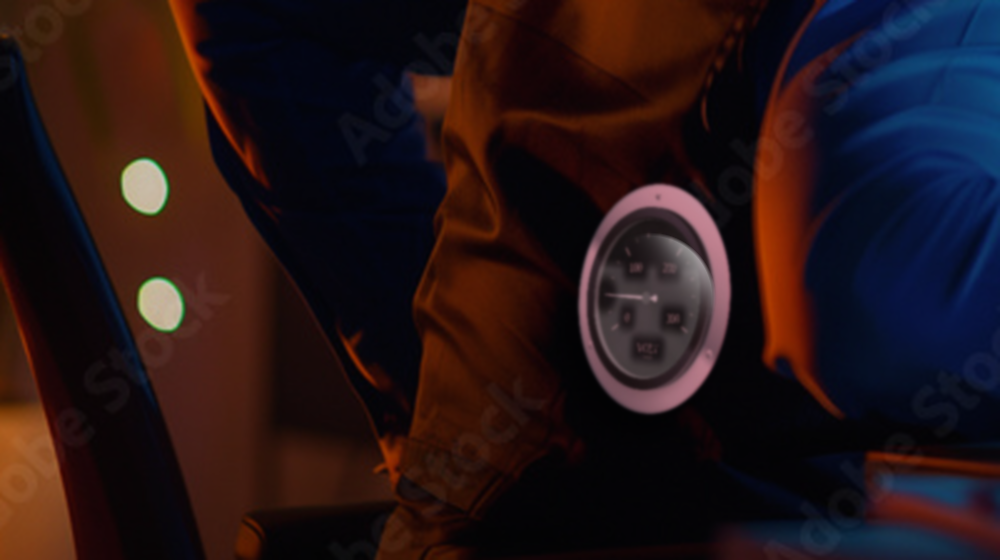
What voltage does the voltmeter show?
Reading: 40 V
